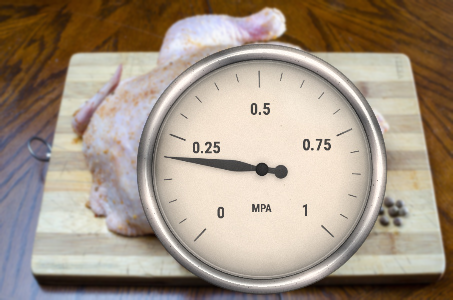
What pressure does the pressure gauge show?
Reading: 0.2 MPa
